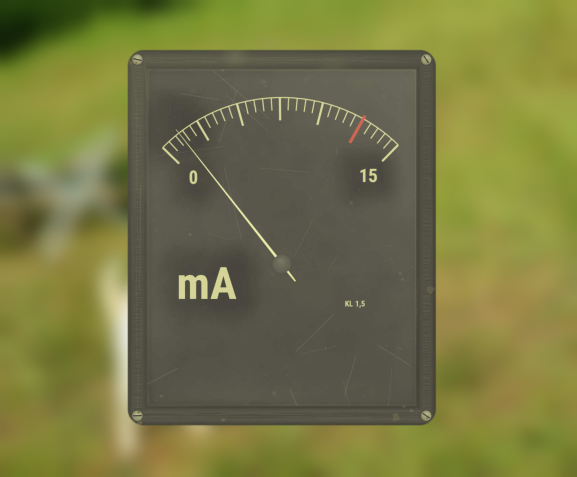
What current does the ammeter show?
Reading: 1.25 mA
